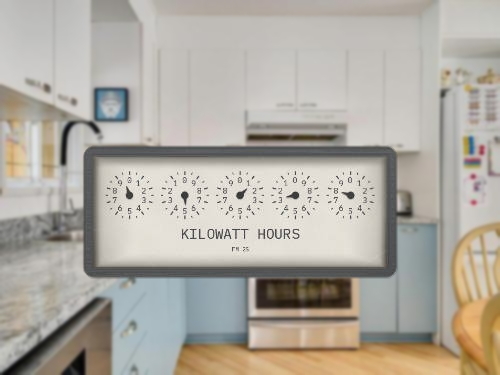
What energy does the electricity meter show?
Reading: 95128 kWh
